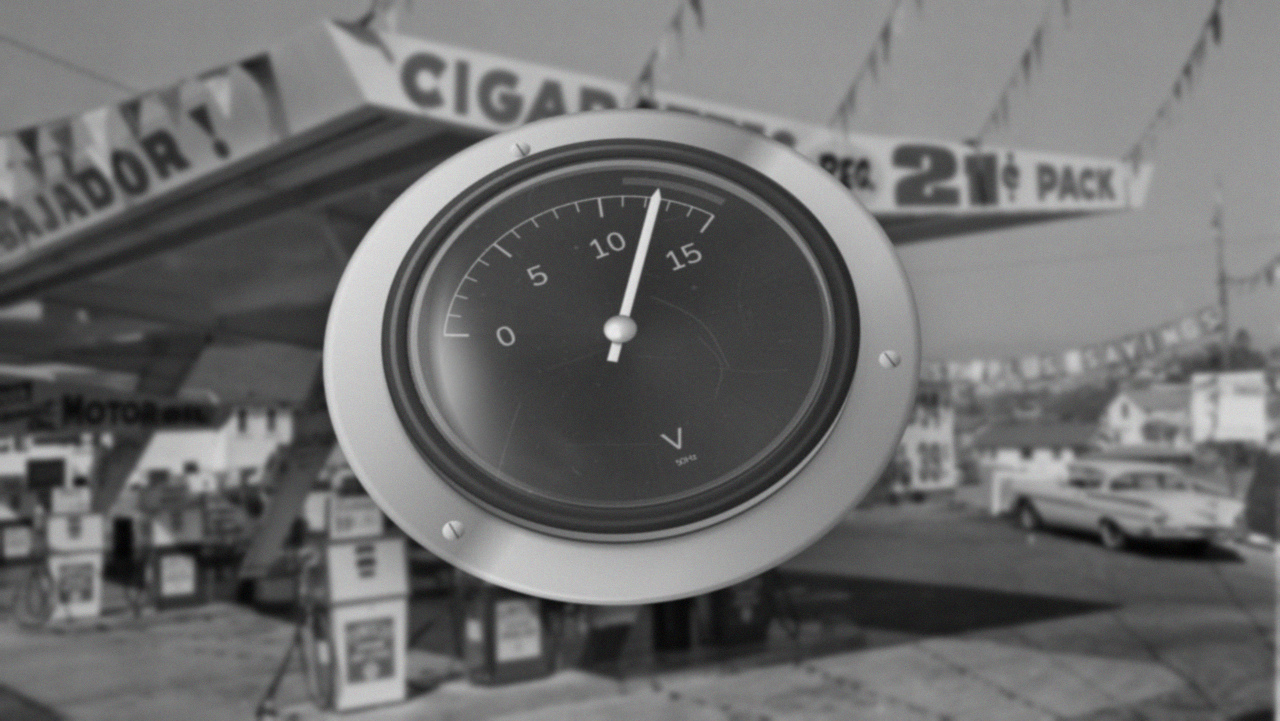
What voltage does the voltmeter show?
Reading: 12.5 V
